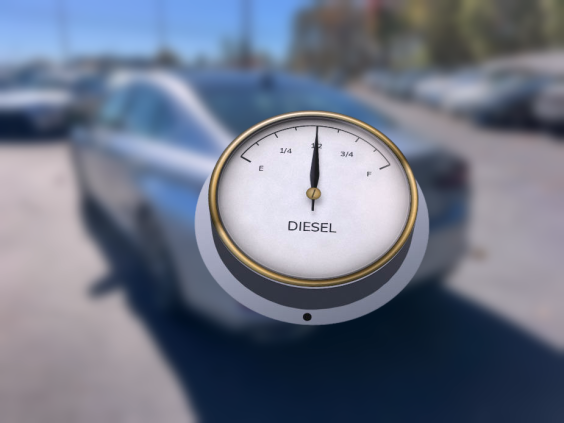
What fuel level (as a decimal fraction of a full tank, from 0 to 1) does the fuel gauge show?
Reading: 0.5
